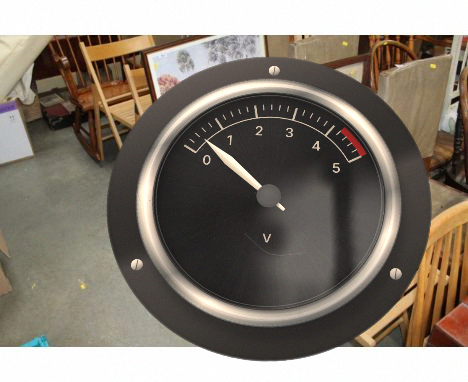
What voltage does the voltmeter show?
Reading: 0.4 V
